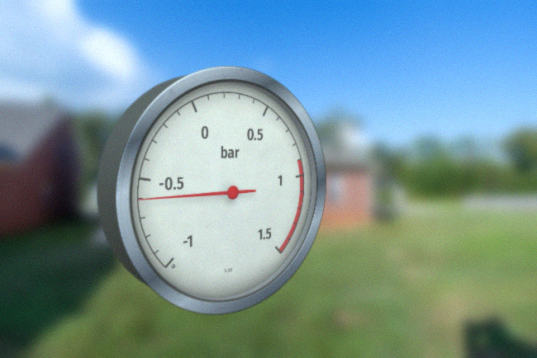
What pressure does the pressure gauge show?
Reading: -0.6 bar
